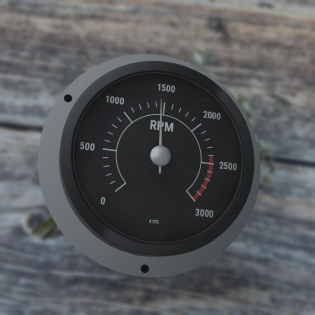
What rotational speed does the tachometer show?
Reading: 1450 rpm
